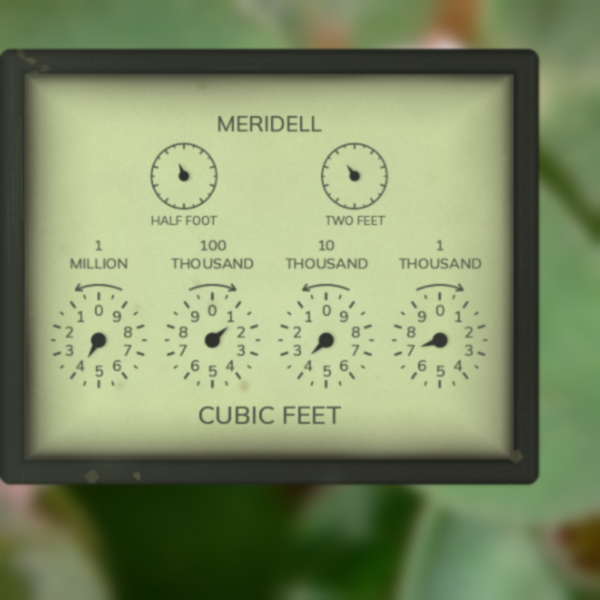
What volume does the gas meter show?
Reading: 413700 ft³
